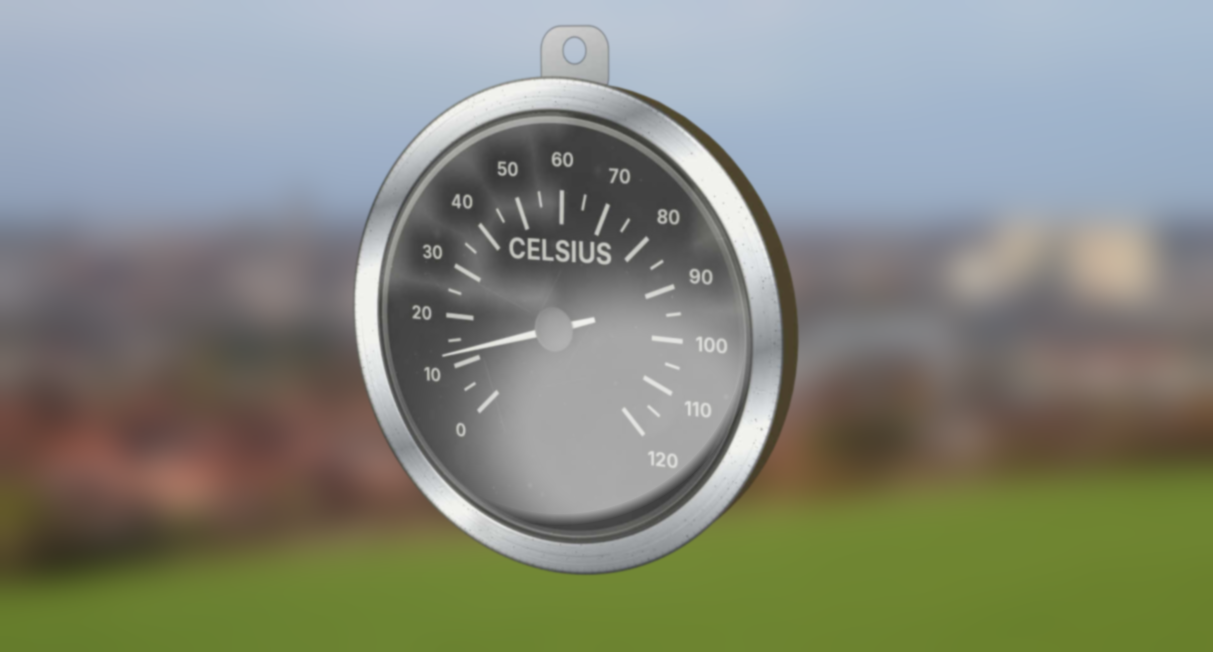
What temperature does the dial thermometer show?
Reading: 12.5 °C
